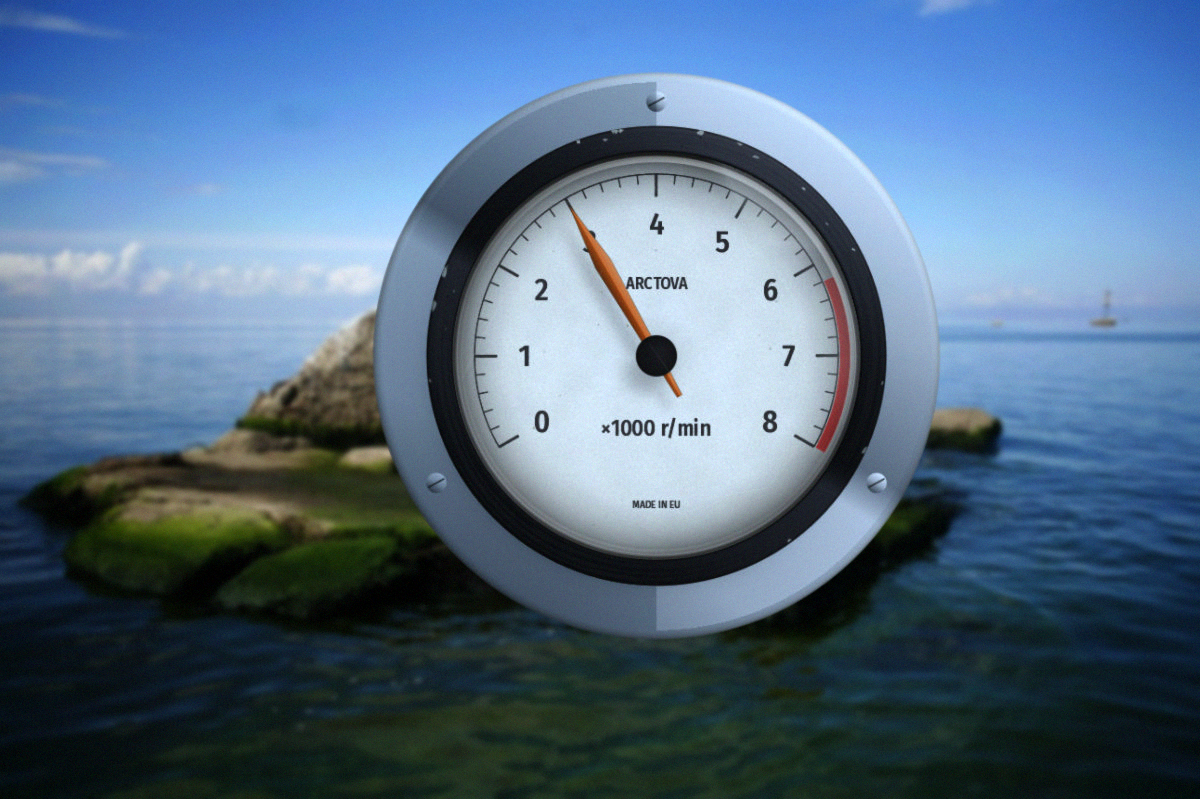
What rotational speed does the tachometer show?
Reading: 3000 rpm
